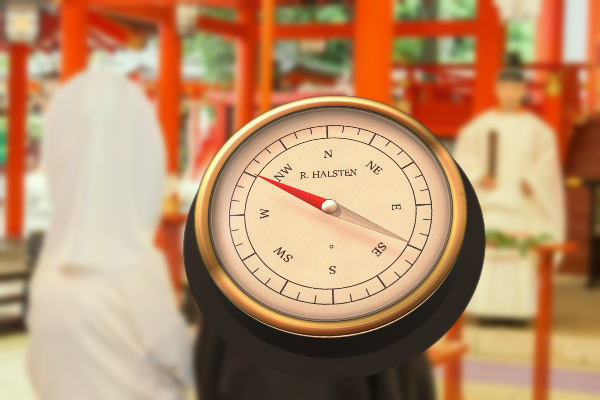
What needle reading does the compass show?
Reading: 300 °
